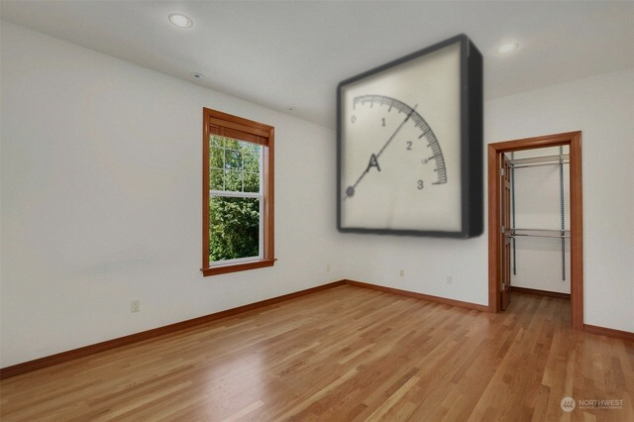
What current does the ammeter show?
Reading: 1.5 A
